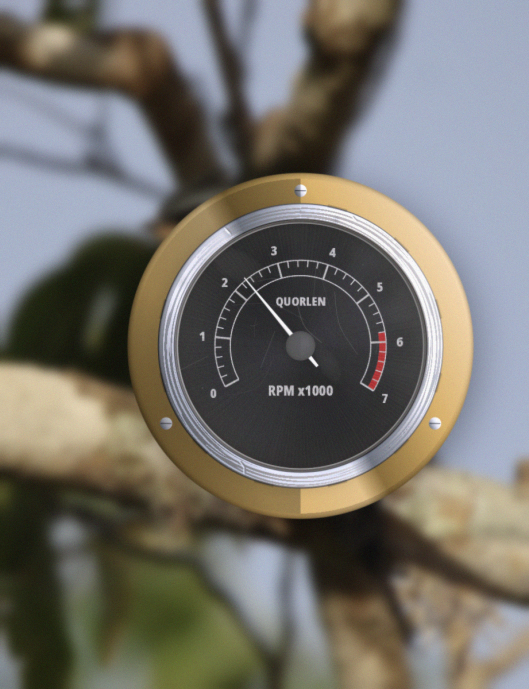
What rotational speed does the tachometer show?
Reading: 2300 rpm
